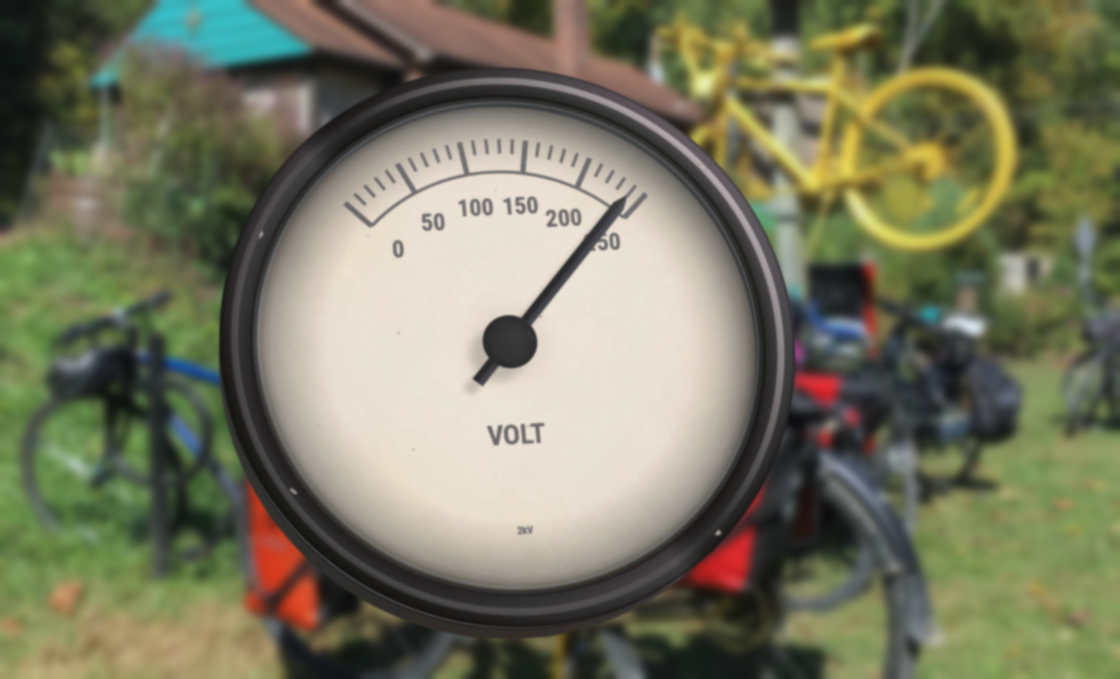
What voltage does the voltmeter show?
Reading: 240 V
